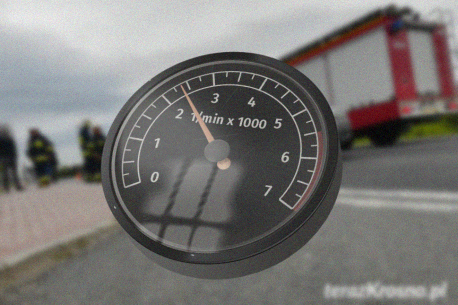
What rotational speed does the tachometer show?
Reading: 2375 rpm
